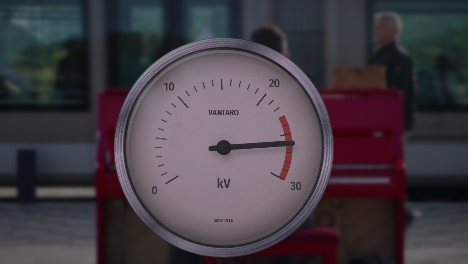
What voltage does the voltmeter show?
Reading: 26 kV
